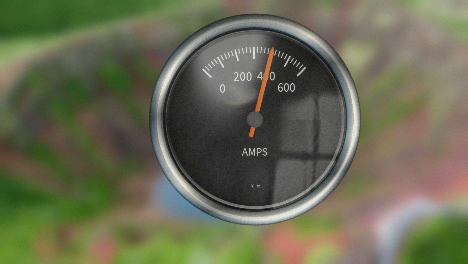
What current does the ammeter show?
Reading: 400 A
